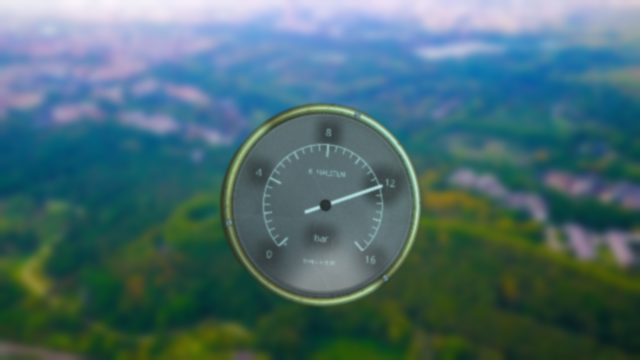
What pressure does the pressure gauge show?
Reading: 12 bar
